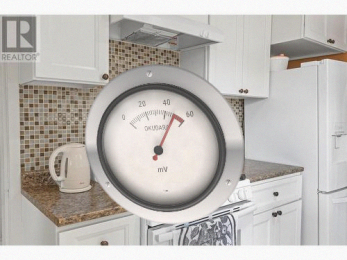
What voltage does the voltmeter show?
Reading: 50 mV
